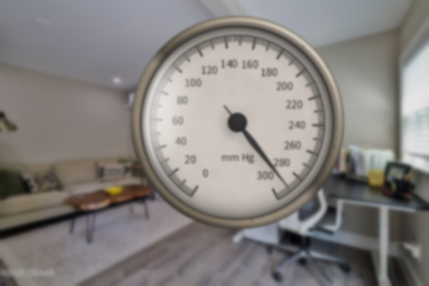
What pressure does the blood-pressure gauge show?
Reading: 290 mmHg
